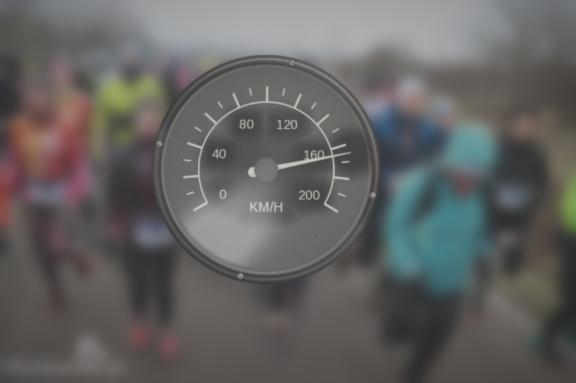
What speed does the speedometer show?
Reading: 165 km/h
